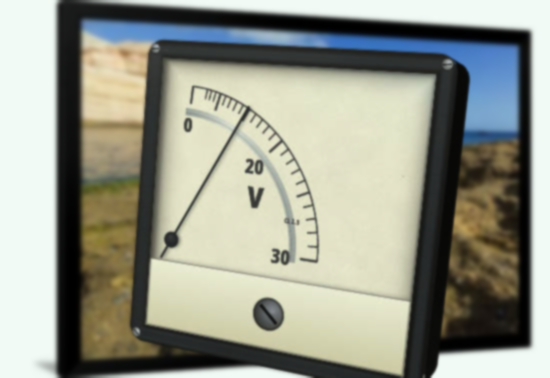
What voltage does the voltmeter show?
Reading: 15 V
